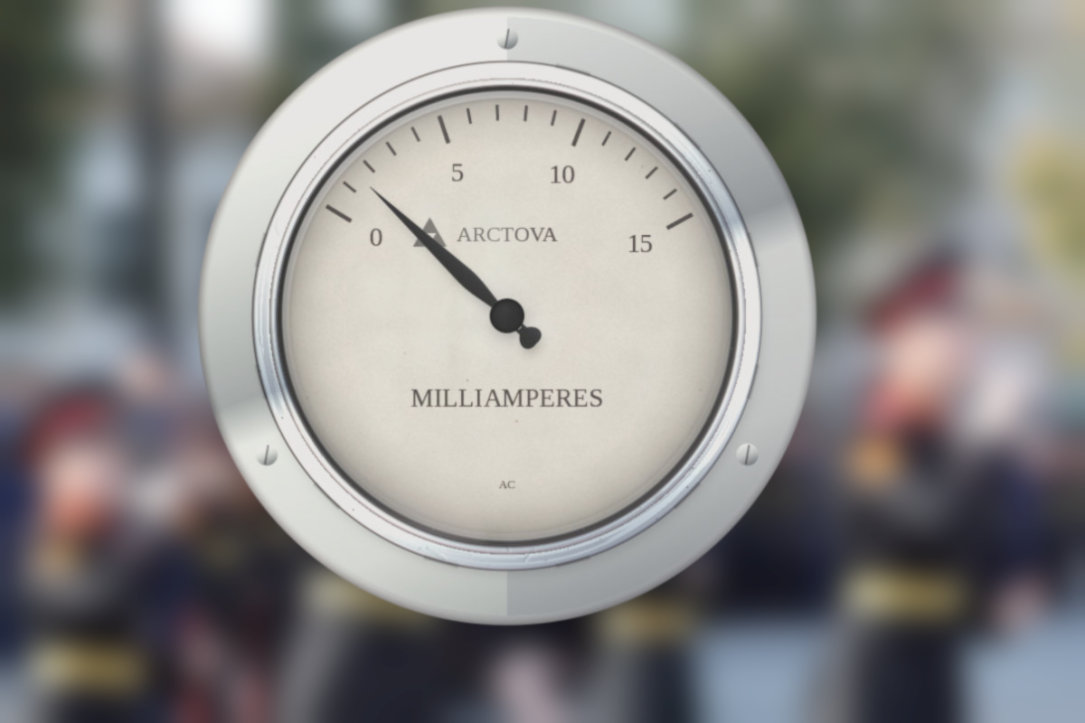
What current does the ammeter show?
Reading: 1.5 mA
